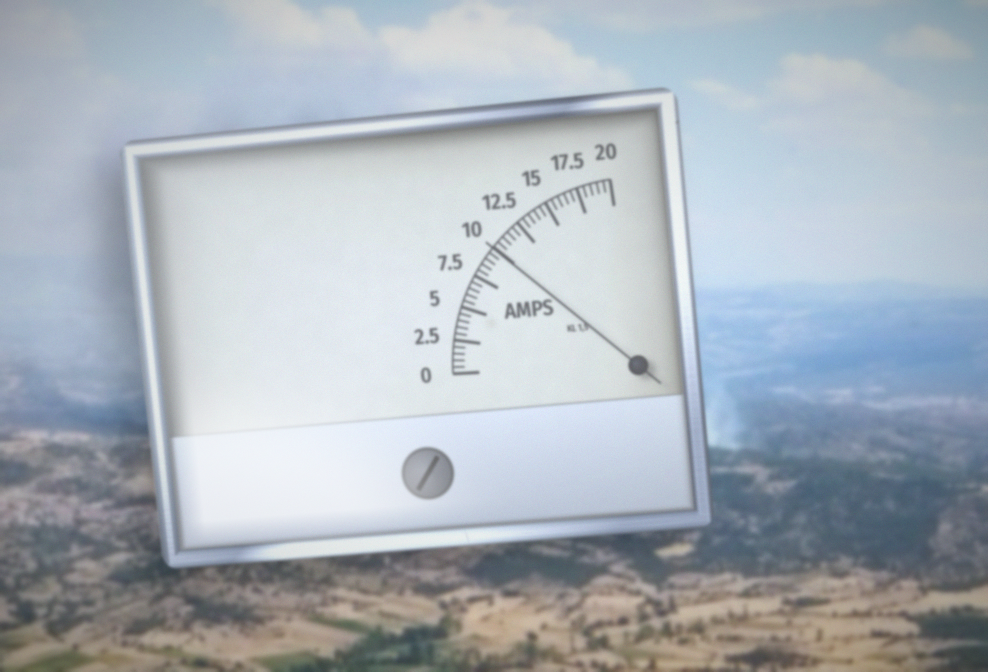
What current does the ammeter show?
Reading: 10 A
